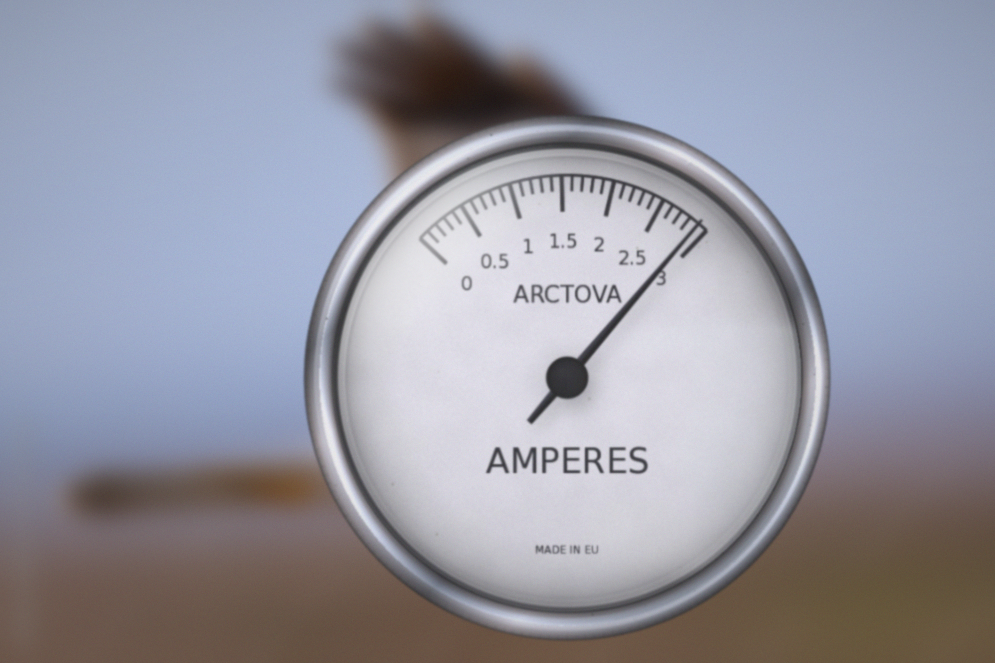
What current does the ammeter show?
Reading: 2.9 A
